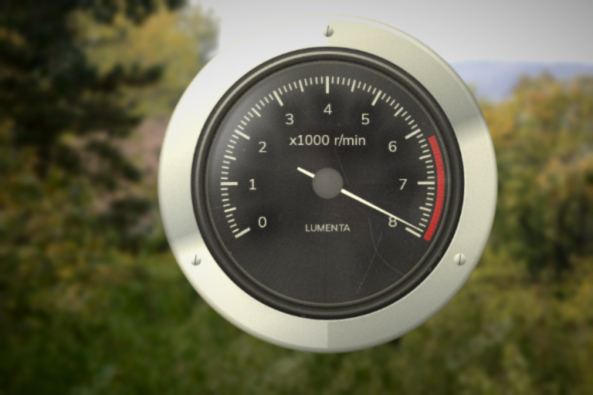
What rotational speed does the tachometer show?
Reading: 7900 rpm
